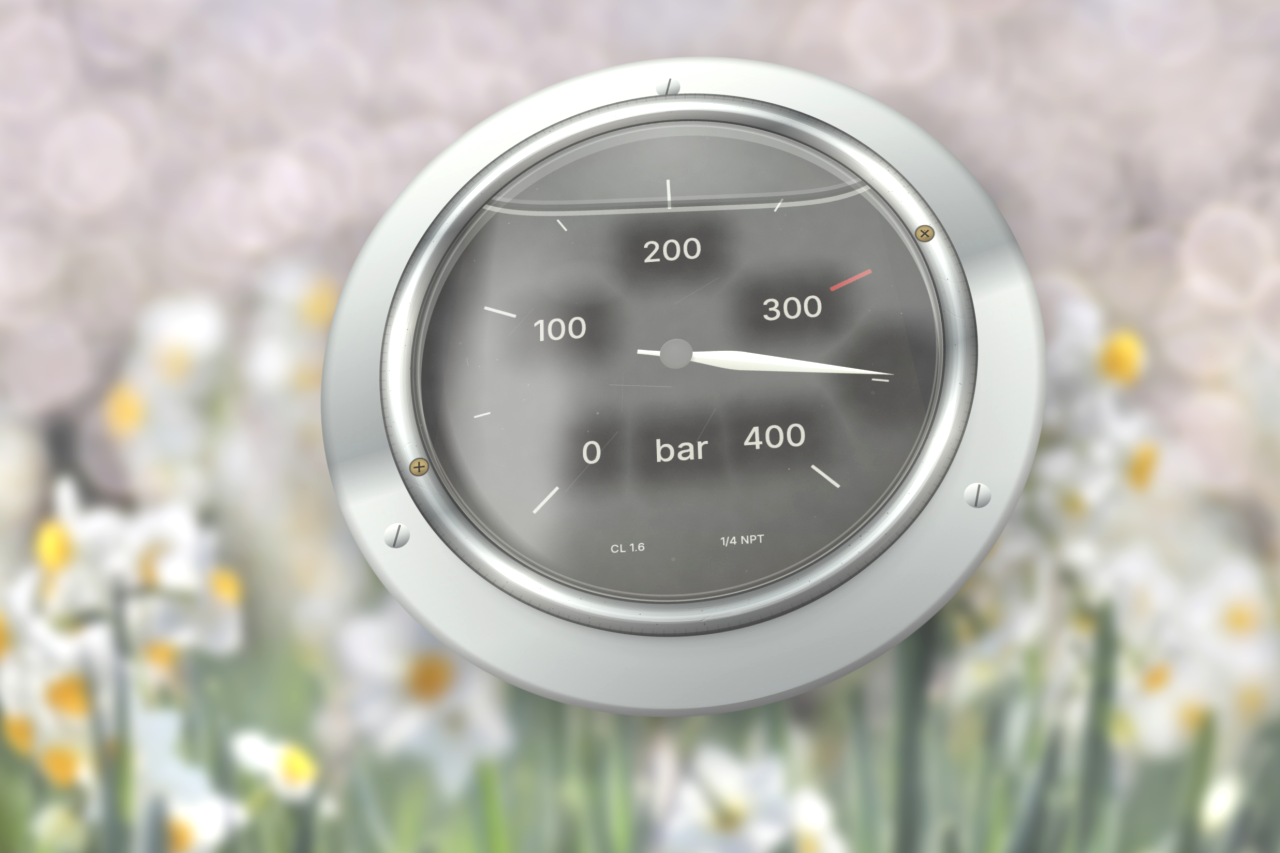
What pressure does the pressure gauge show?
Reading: 350 bar
